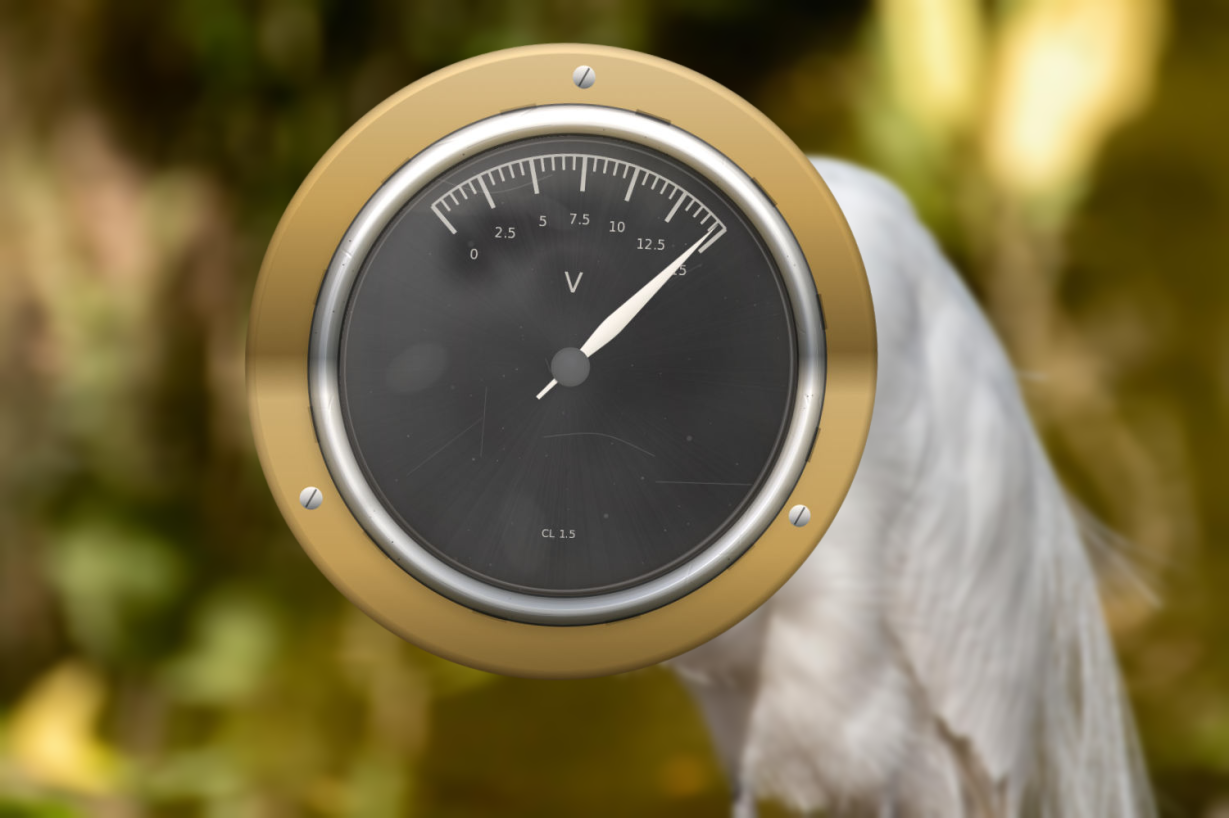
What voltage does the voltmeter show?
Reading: 14.5 V
